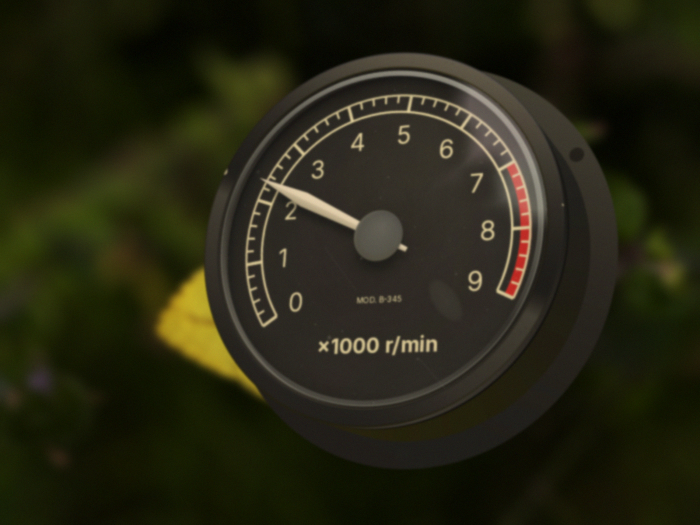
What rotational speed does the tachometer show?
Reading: 2300 rpm
